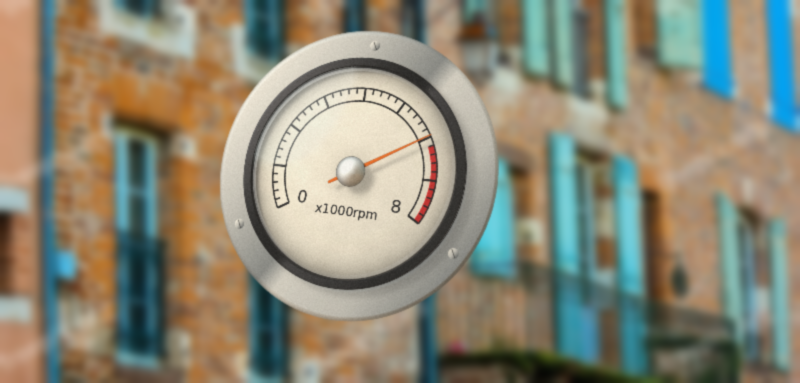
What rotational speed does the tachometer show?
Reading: 6000 rpm
